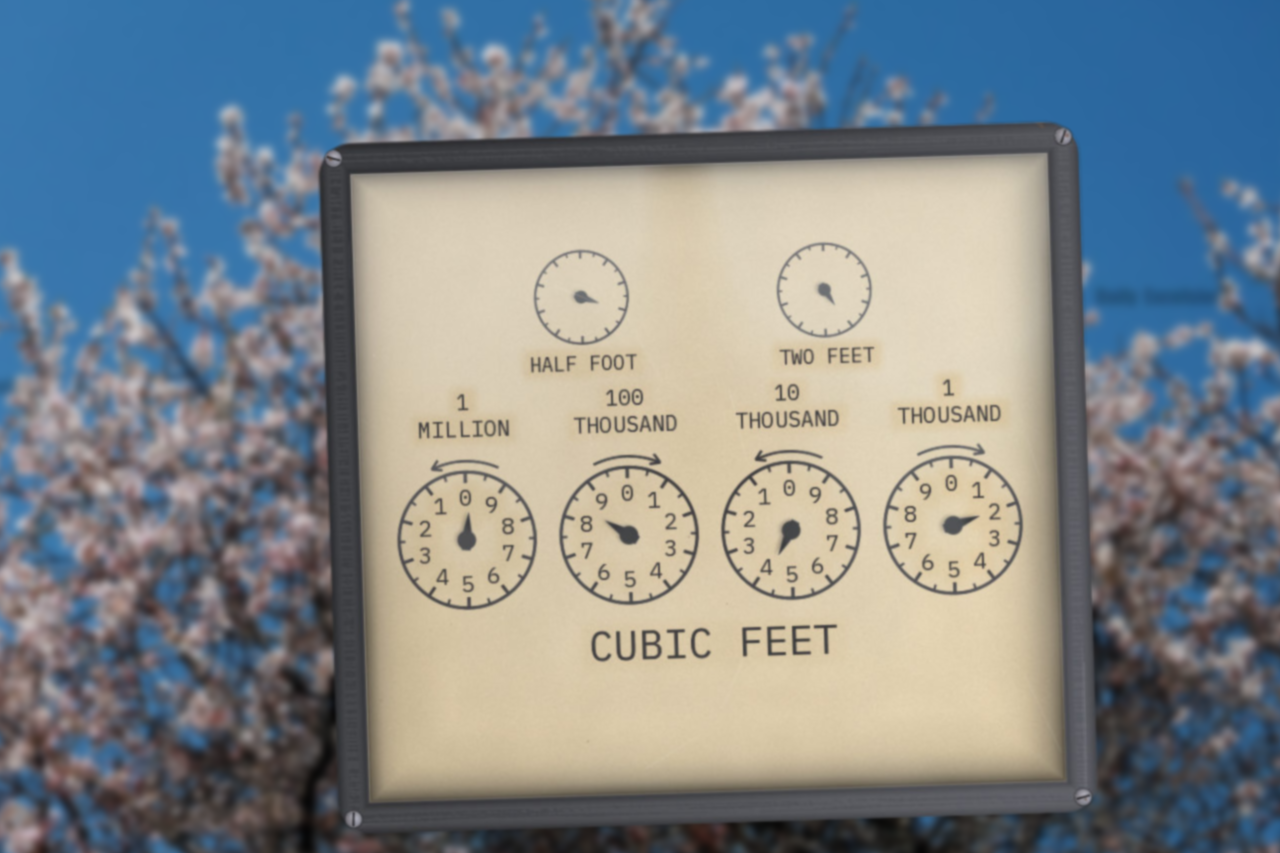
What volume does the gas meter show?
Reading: 984200 ft³
